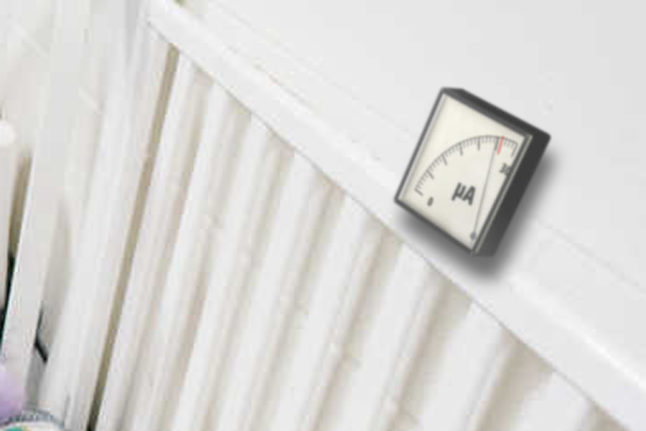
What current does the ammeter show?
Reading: 25 µA
